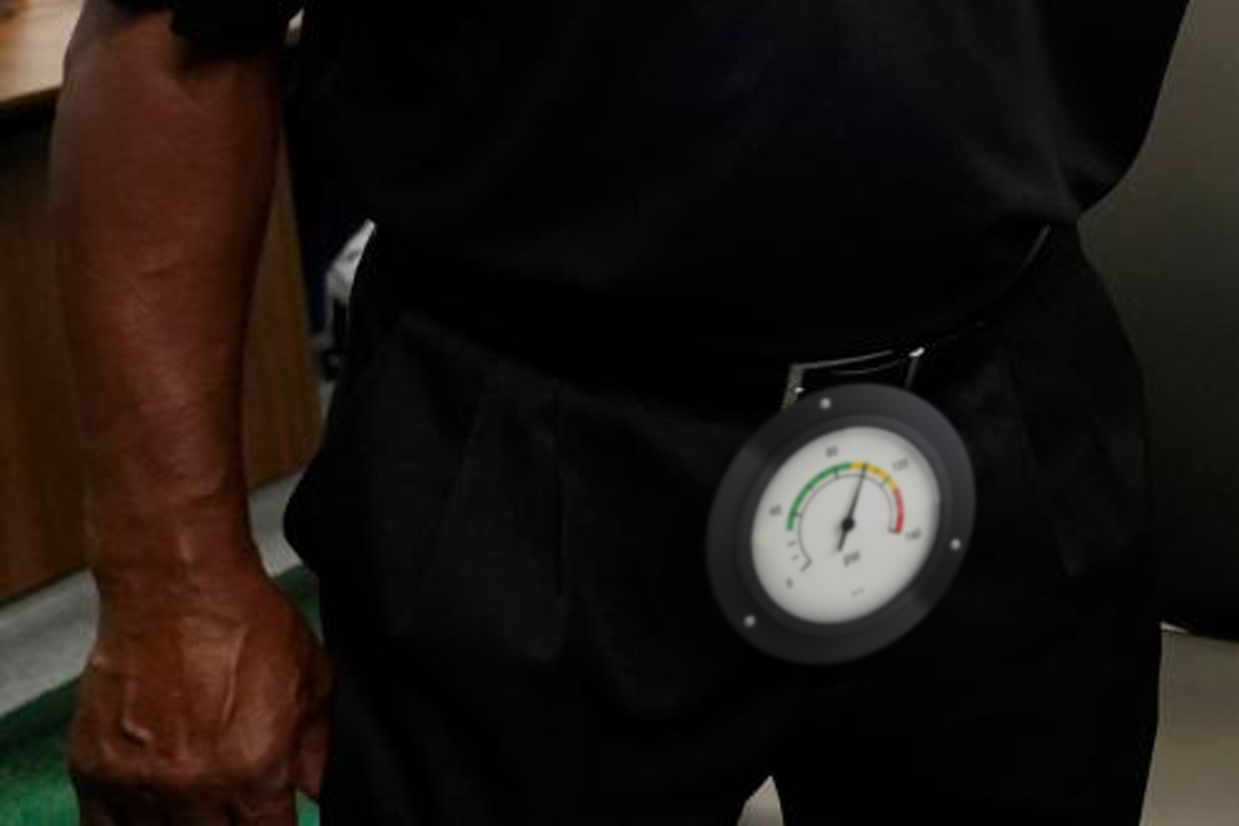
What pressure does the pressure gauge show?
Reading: 100 psi
